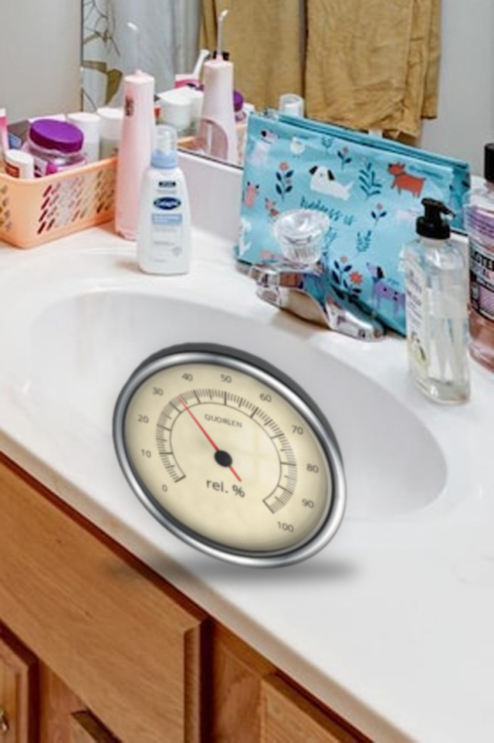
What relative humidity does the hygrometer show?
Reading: 35 %
